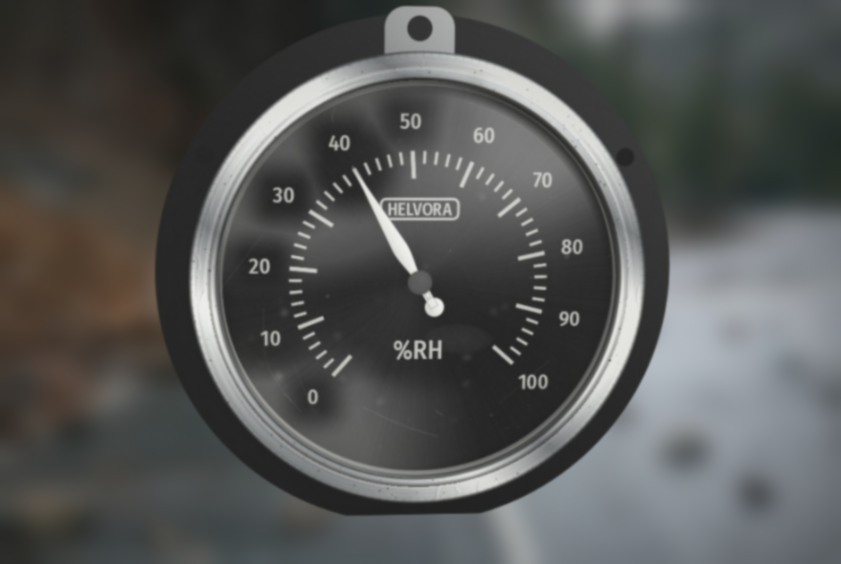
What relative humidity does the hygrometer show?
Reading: 40 %
